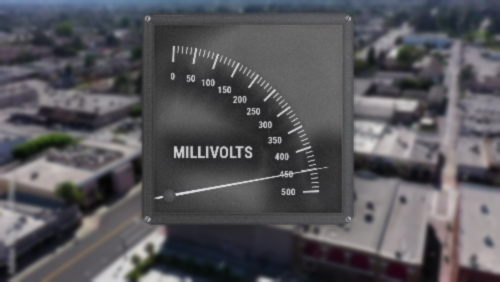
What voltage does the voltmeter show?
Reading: 450 mV
